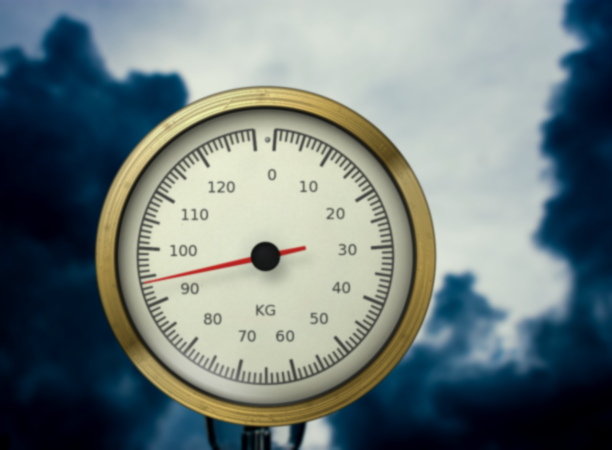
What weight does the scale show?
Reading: 94 kg
